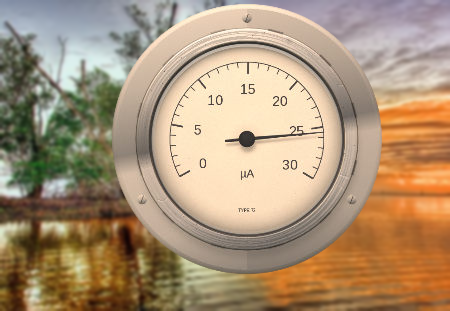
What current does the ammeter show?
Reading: 25.5 µA
